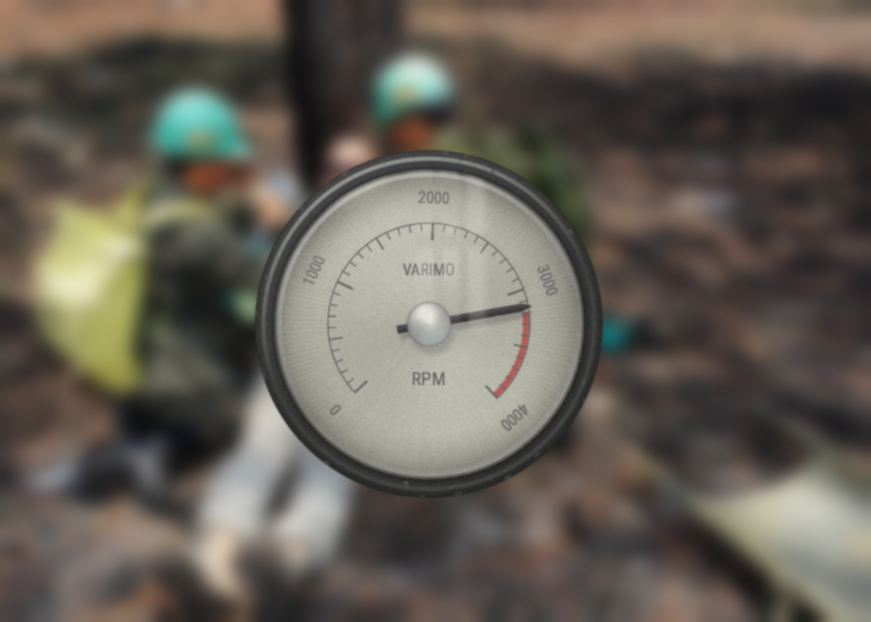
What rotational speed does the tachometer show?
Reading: 3150 rpm
